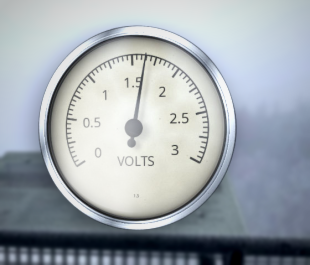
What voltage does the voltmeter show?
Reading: 1.65 V
